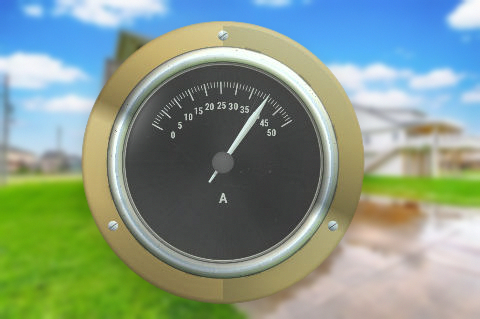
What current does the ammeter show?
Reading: 40 A
